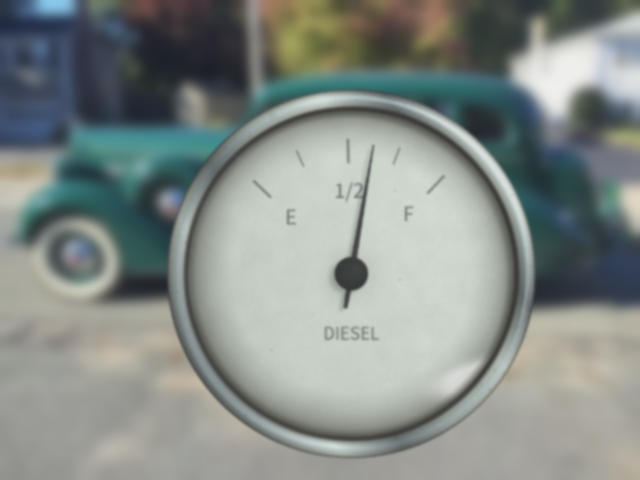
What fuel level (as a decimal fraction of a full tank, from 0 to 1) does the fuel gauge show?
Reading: 0.625
